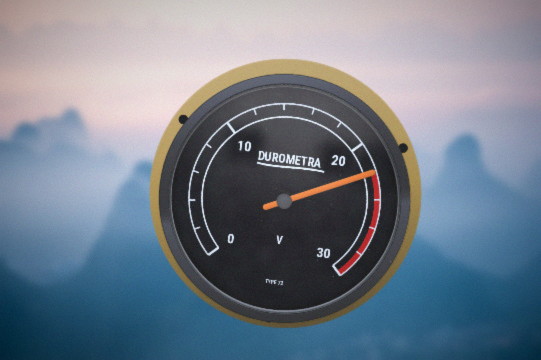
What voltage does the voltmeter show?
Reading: 22 V
